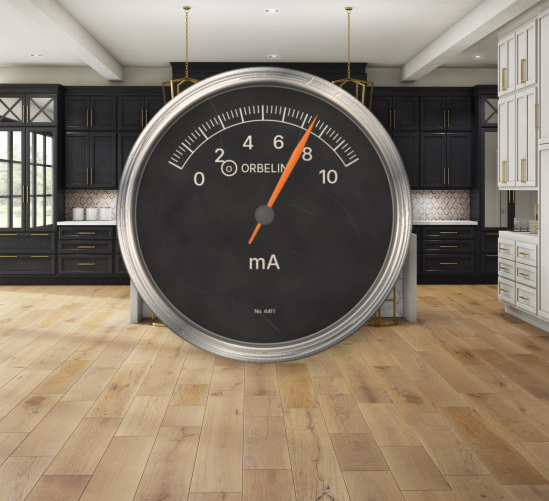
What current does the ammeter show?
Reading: 7.4 mA
